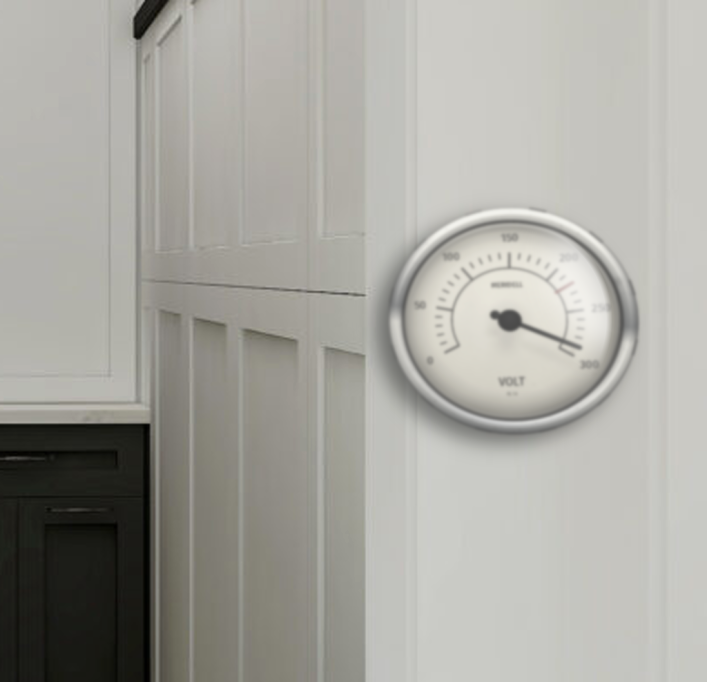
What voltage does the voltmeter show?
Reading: 290 V
